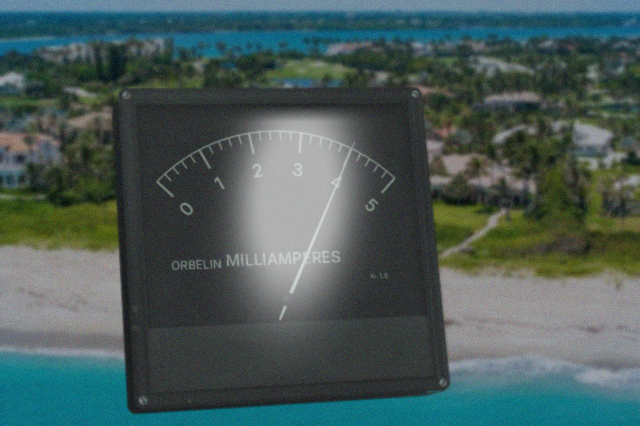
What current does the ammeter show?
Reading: 4 mA
